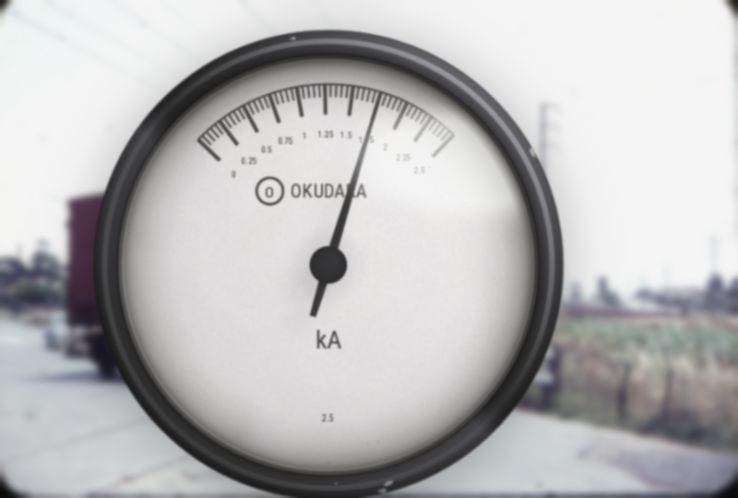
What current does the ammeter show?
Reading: 1.75 kA
